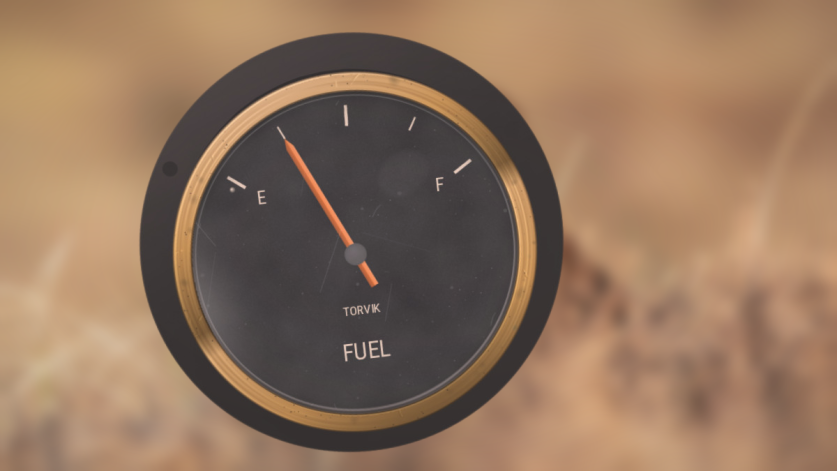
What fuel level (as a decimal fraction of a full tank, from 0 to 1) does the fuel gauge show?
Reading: 0.25
